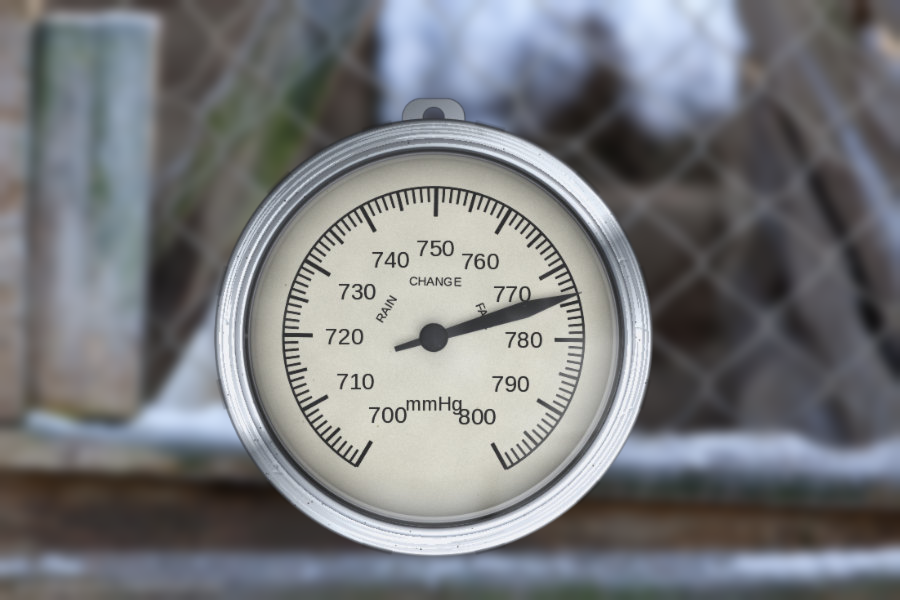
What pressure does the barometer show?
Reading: 774 mmHg
